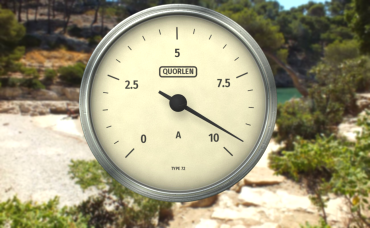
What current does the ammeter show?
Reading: 9.5 A
